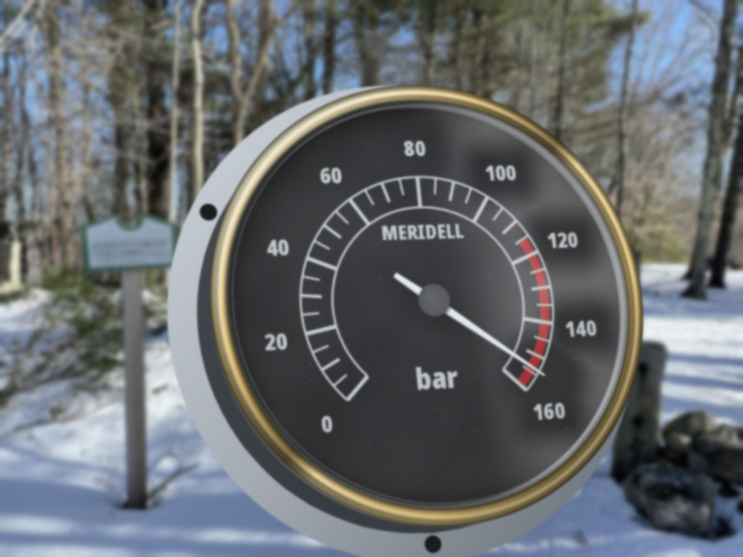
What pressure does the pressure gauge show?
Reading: 155 bar
